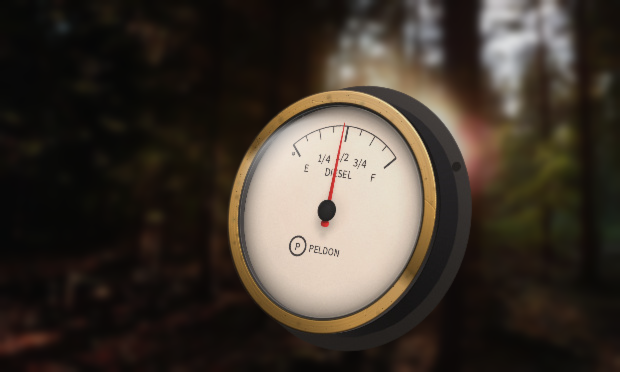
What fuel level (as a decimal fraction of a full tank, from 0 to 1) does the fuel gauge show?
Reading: 0.5
